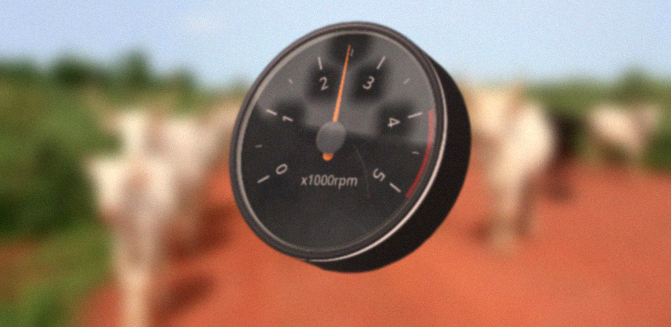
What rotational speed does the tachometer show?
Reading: 2500 rpm
